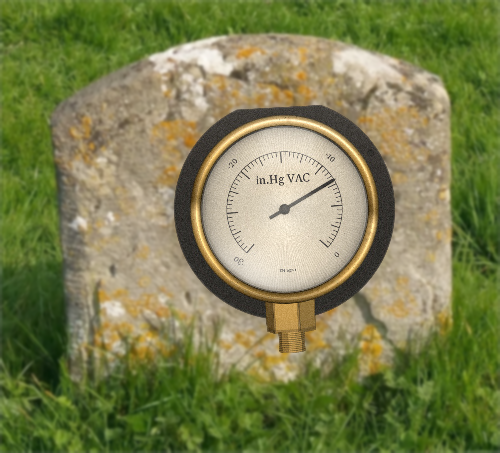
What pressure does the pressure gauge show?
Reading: -8 inHg
